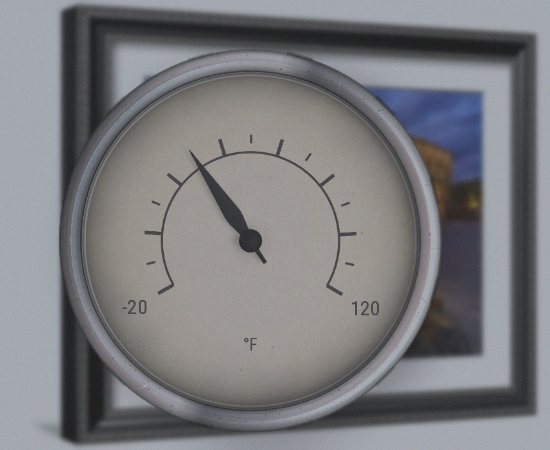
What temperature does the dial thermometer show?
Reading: 30 °F
